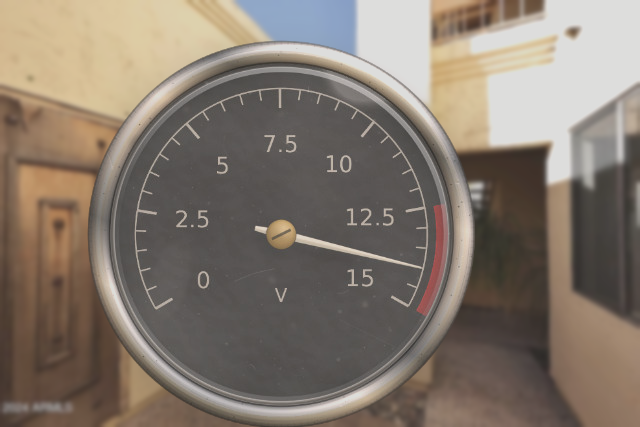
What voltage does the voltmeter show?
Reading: 14 V
